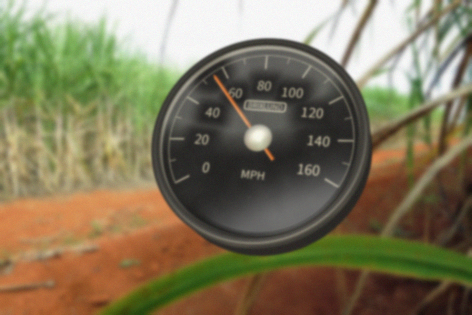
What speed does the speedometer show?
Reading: 55 mph
